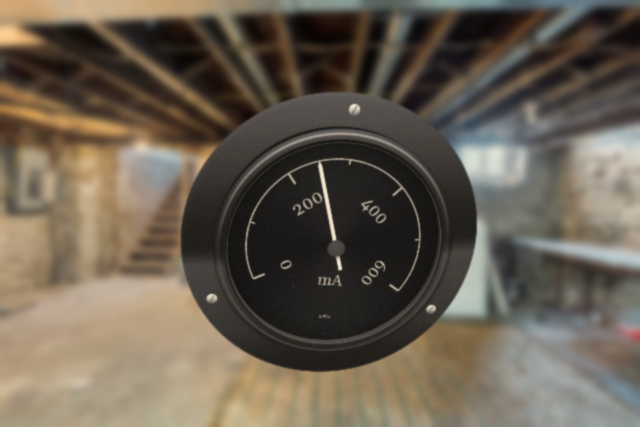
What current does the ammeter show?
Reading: 250 mA
